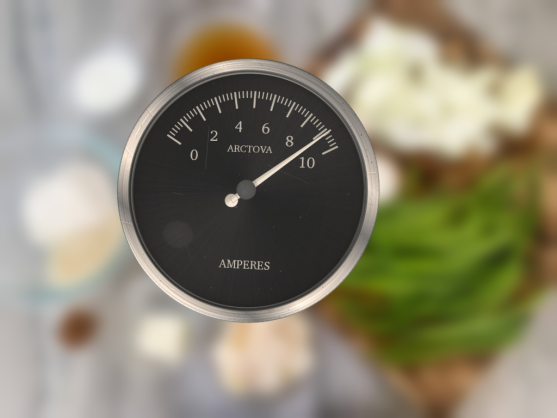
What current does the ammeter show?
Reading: 9.2 A
